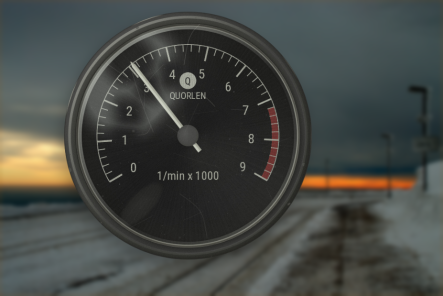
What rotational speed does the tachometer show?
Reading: 3100 rpm
